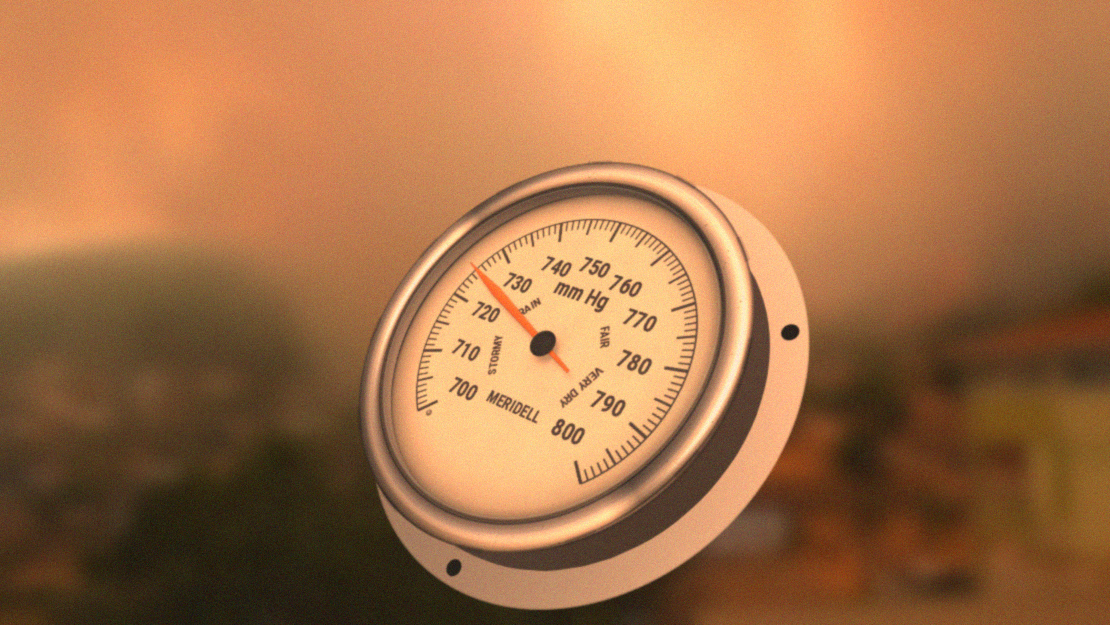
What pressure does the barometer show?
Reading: 725 mmHg
